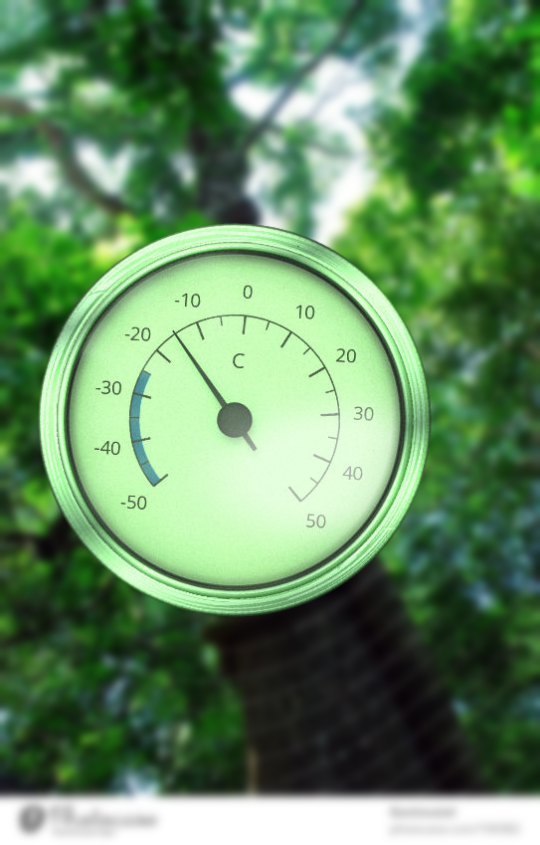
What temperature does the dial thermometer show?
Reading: -15 °C
